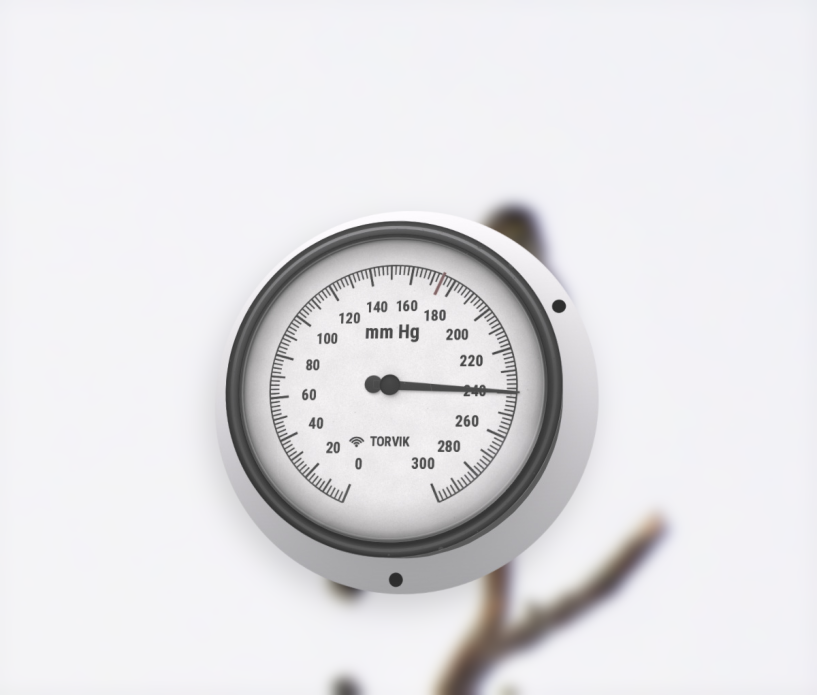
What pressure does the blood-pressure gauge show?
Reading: 240 mmHg
